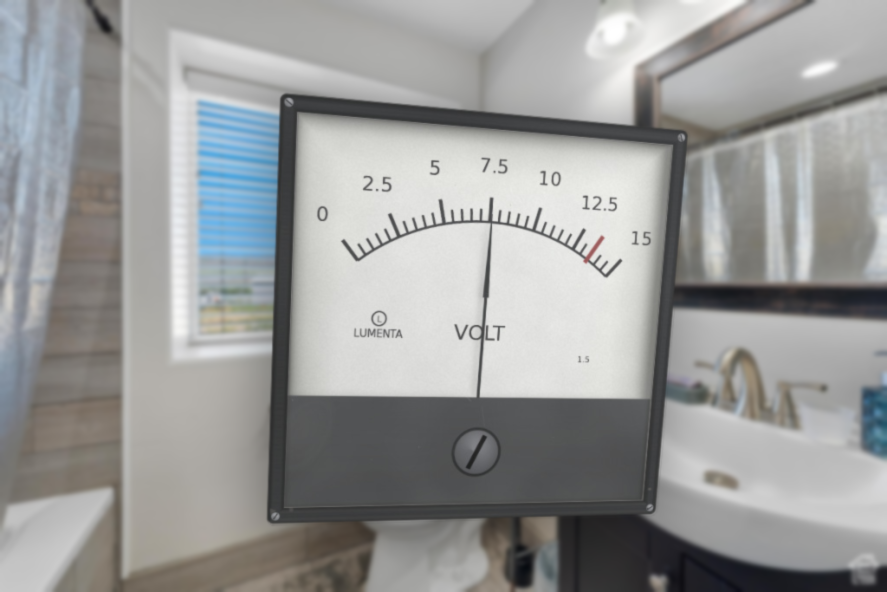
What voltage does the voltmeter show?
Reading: 7.5 V
